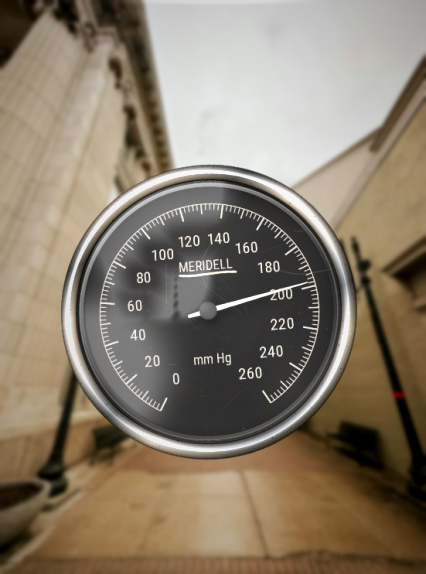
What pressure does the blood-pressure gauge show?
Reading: 198 mmHg
